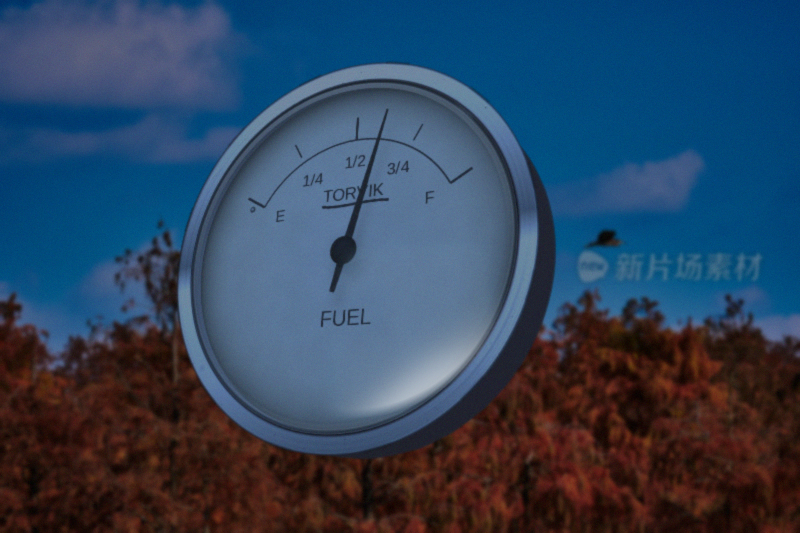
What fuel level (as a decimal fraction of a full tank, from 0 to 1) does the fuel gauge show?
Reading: 0.625
